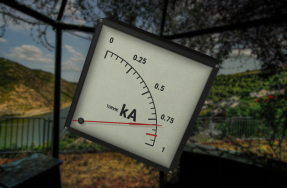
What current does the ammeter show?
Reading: 0.8 kA
